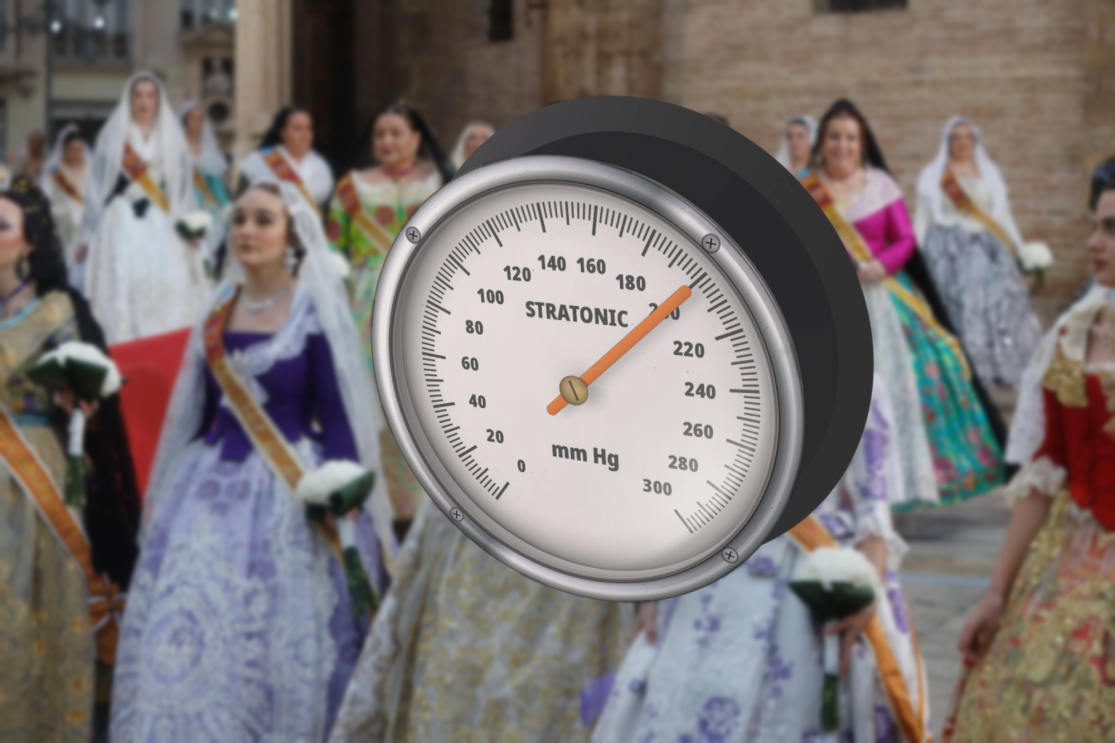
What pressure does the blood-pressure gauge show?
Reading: 200 mmHg
